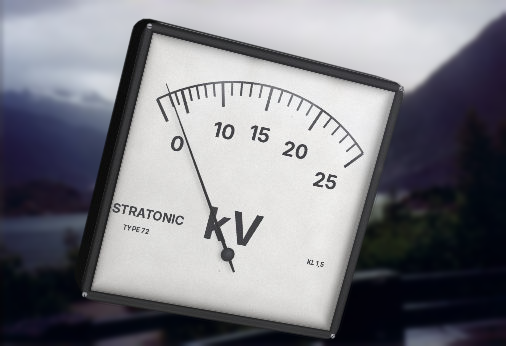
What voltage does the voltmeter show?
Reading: 3 kV
